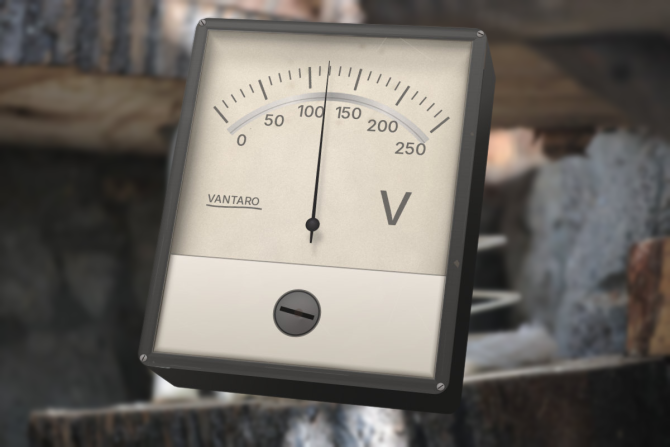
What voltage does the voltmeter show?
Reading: 120 V
